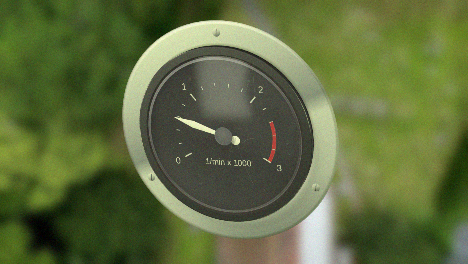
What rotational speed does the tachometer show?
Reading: 600 rpm
